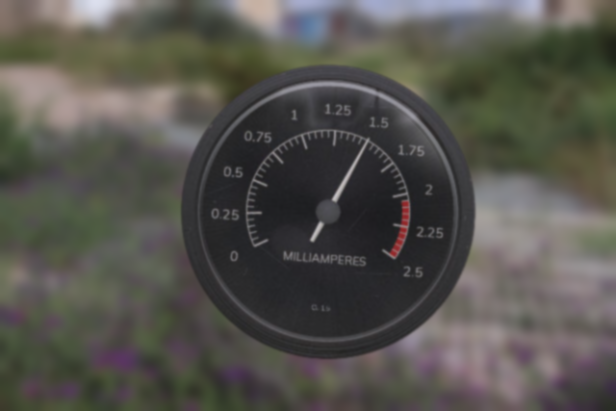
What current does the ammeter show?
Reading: 1.5 mA
